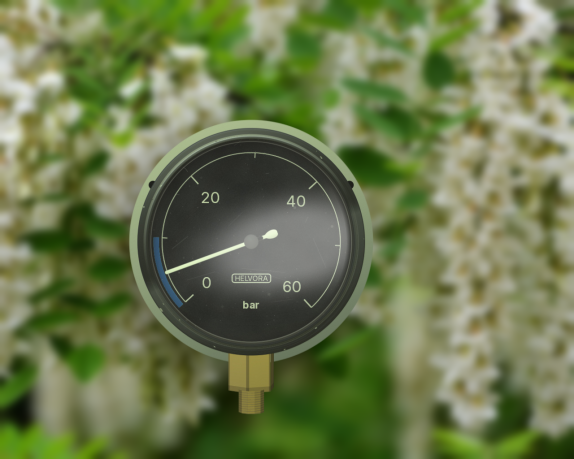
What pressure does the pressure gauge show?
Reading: 5 bar
